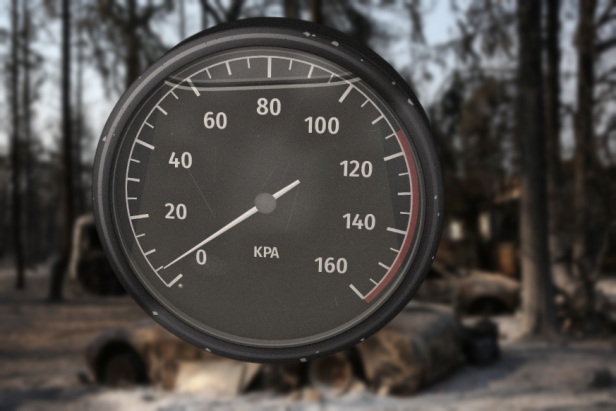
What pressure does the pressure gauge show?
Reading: 5 kPa
